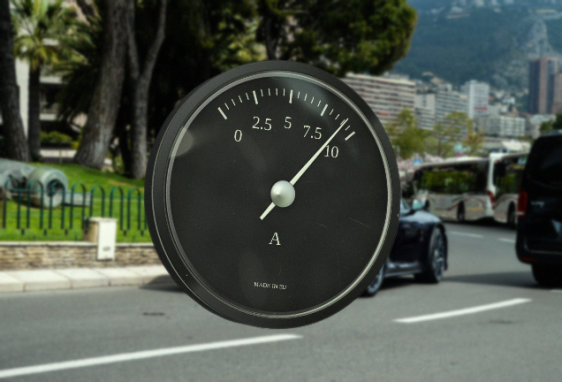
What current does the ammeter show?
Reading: 9 A
